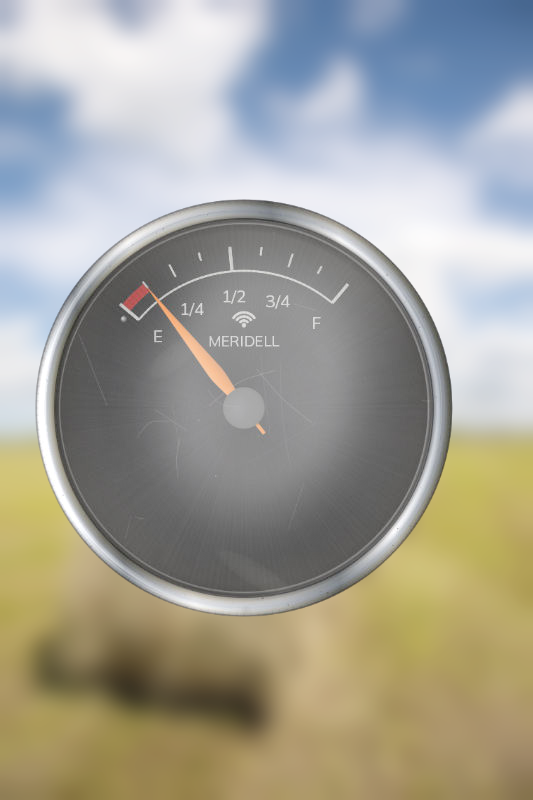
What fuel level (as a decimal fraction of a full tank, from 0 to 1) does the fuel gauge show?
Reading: 0.125
